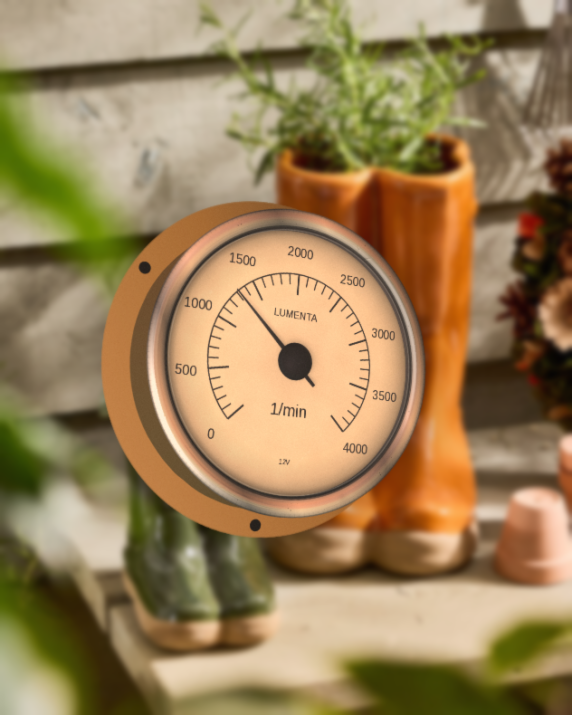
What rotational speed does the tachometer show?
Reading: 1300 rpm
